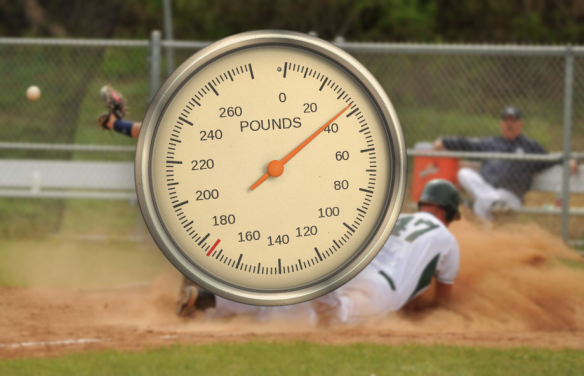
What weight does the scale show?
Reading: 36 lb
